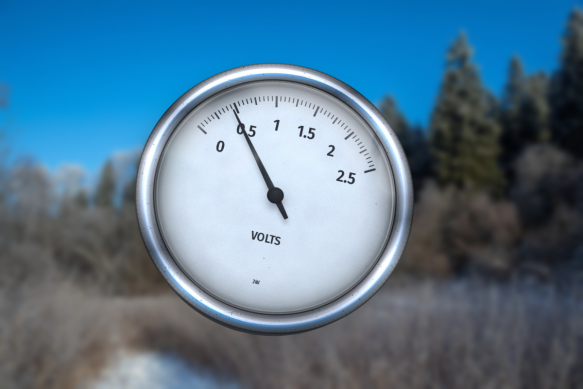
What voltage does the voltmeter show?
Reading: 0.45 V
